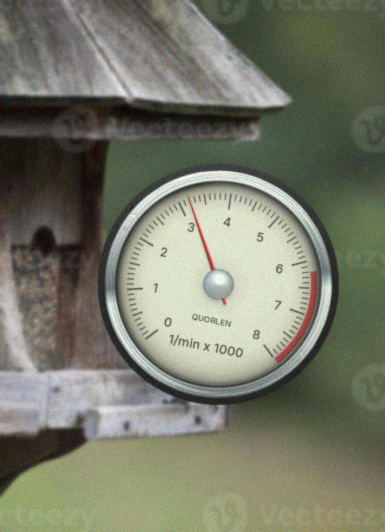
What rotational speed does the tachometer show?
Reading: 3200 rpm
